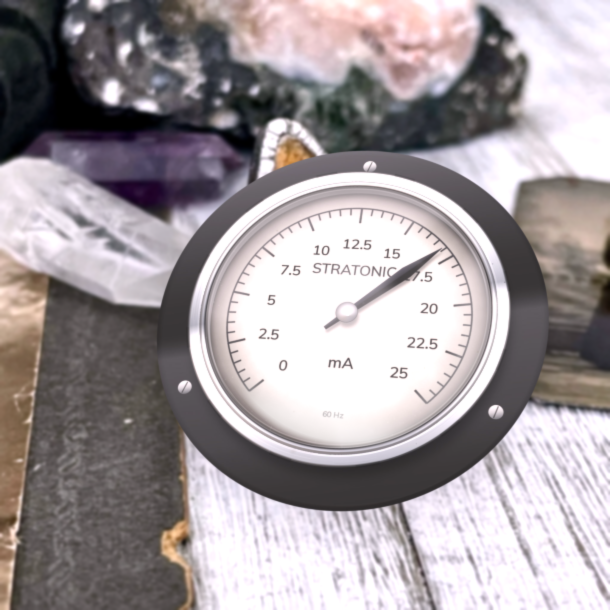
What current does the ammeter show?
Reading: 17 mA
